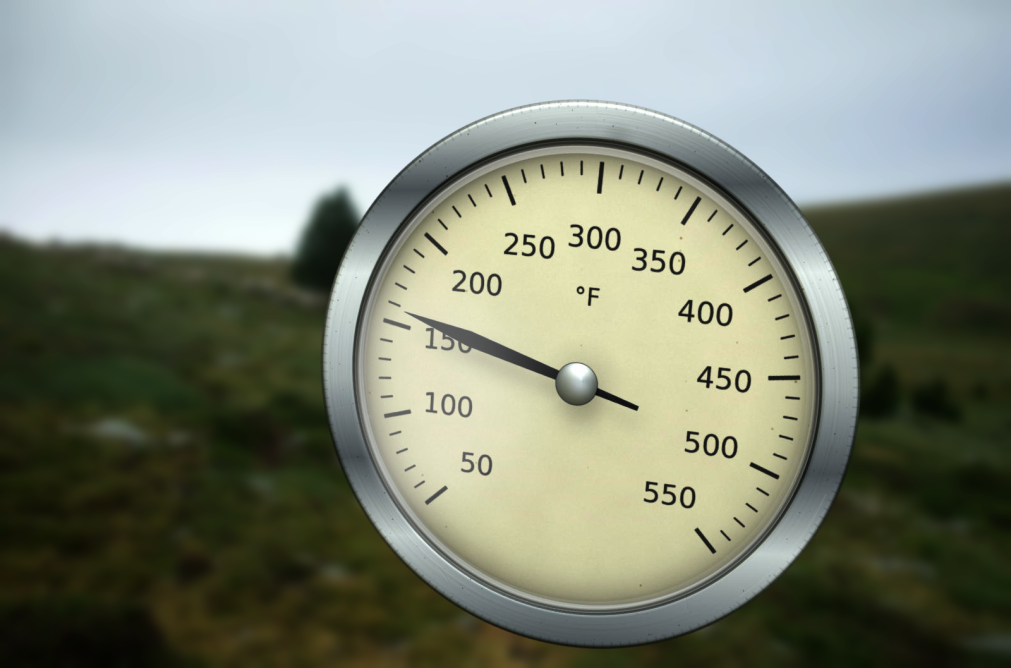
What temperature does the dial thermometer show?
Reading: 160 °F
